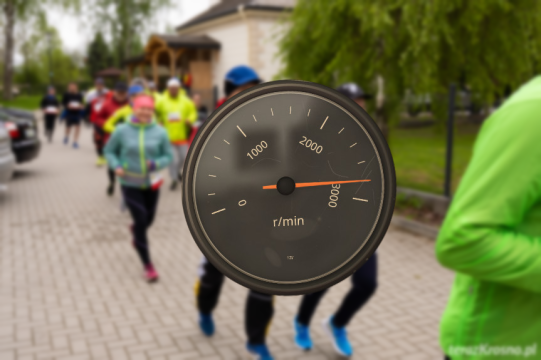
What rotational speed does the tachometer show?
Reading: 2800 rpm
